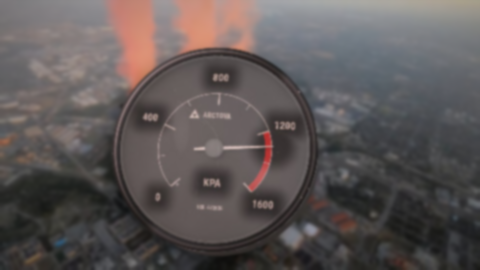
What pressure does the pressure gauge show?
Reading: 1300 kPa
